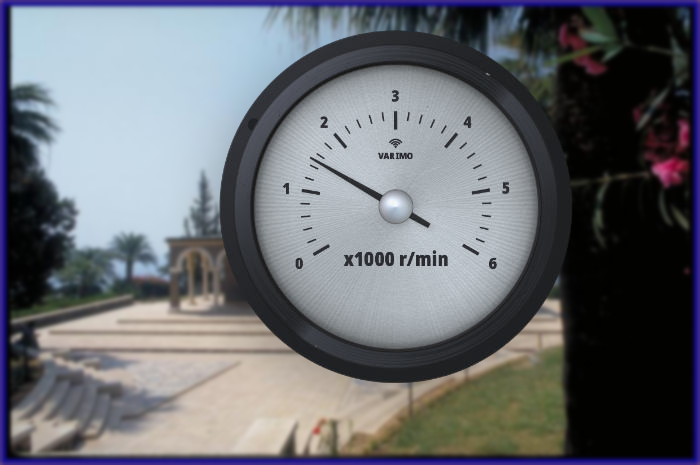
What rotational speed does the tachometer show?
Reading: 1500 rpm
